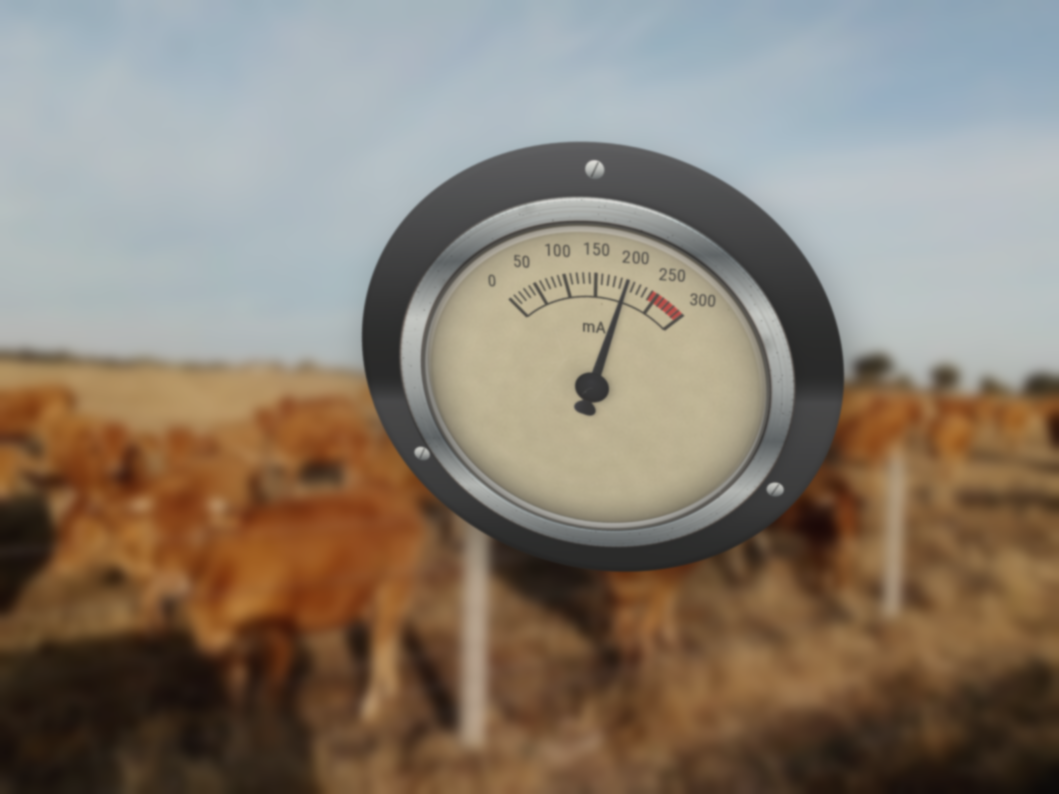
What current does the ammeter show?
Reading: 200 mA
